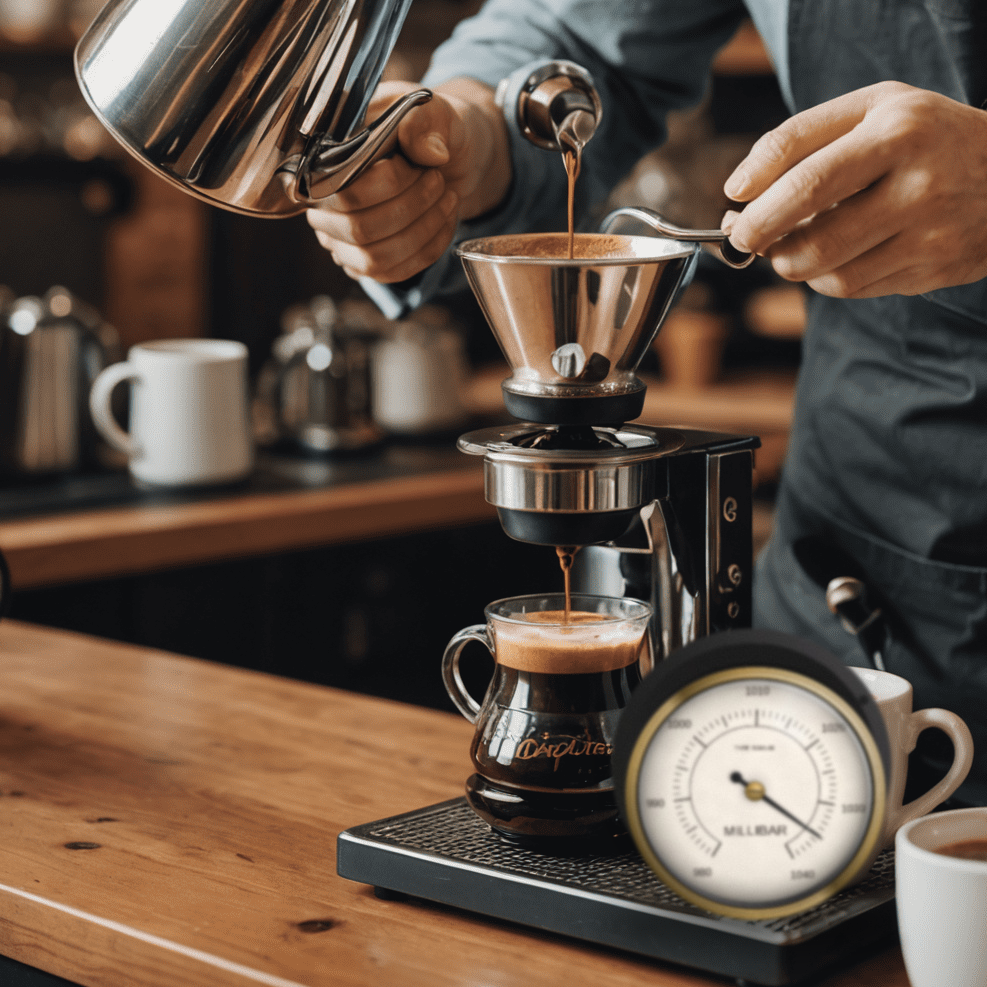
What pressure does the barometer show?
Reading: 1035 mbar
